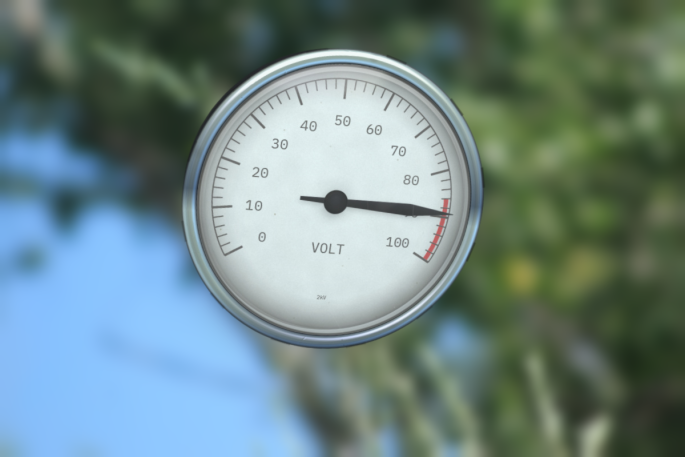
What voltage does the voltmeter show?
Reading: 89 V
